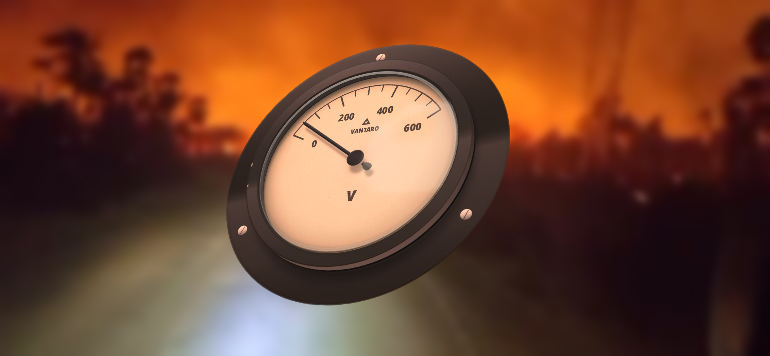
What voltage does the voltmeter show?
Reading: 50 V
